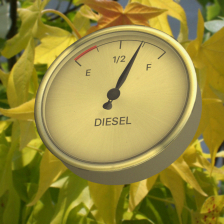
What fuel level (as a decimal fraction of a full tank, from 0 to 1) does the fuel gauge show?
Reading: 0.75
